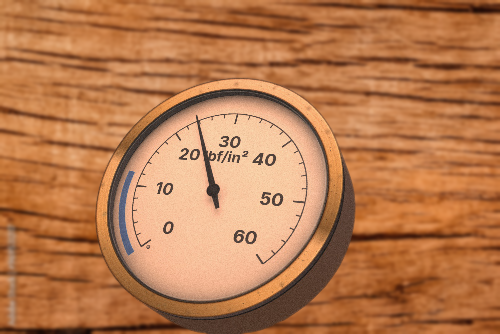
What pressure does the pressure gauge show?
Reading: 24 psi
